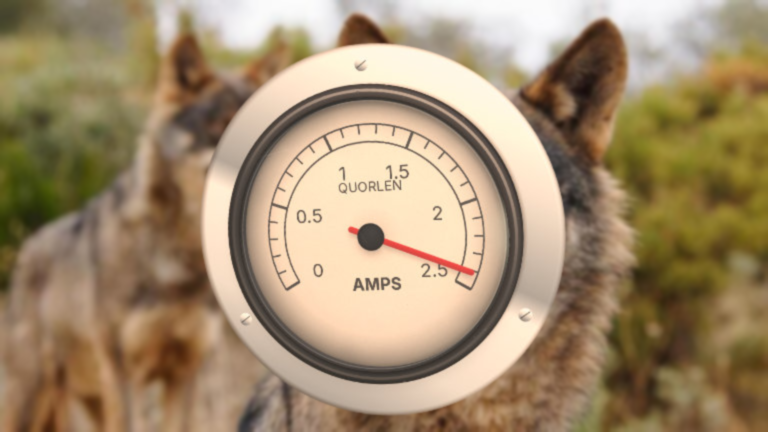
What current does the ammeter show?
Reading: 2.4 A
